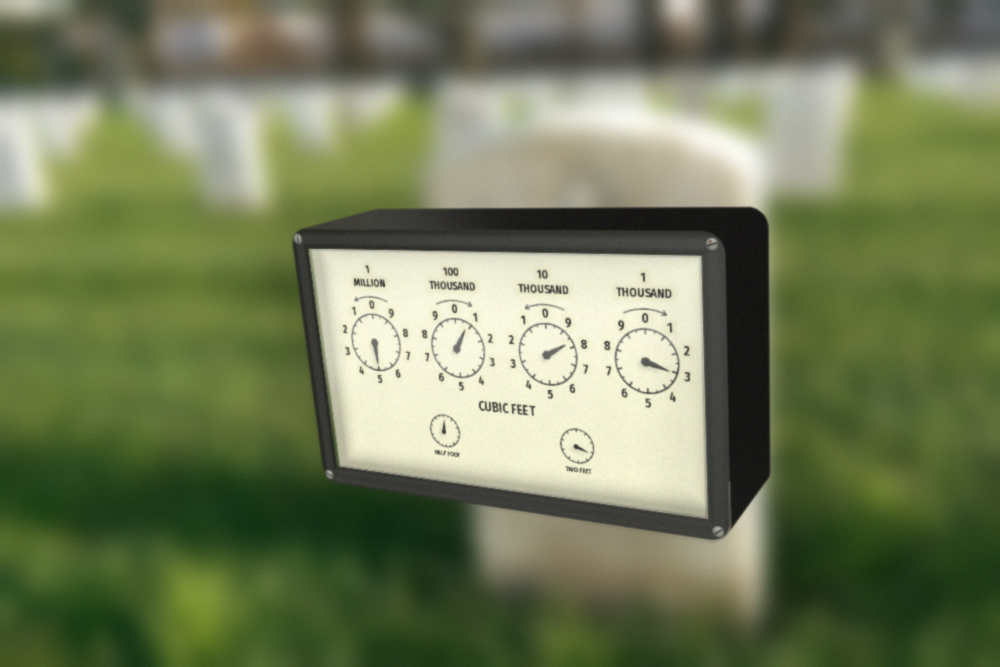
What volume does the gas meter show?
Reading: 508300 ft³
